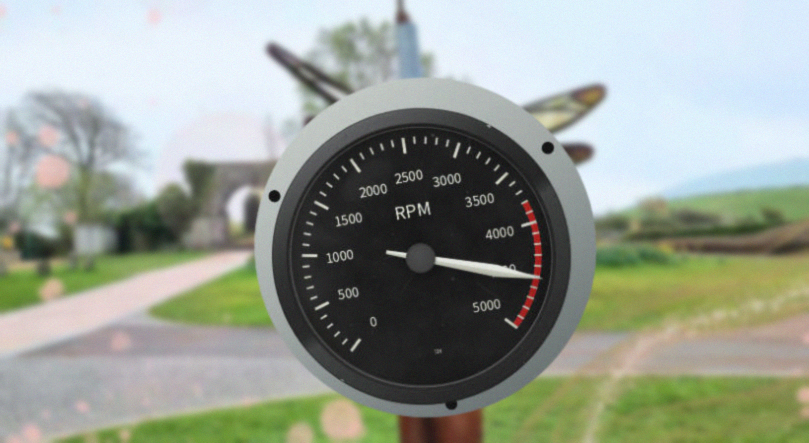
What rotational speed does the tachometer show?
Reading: 4500 rpm
